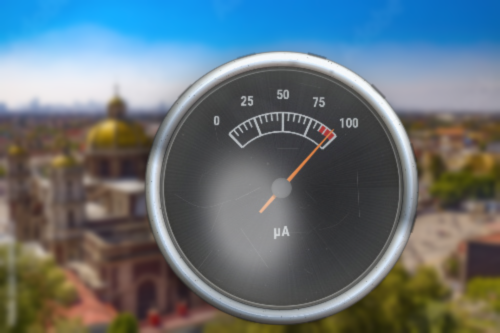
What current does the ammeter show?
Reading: 95 µA
